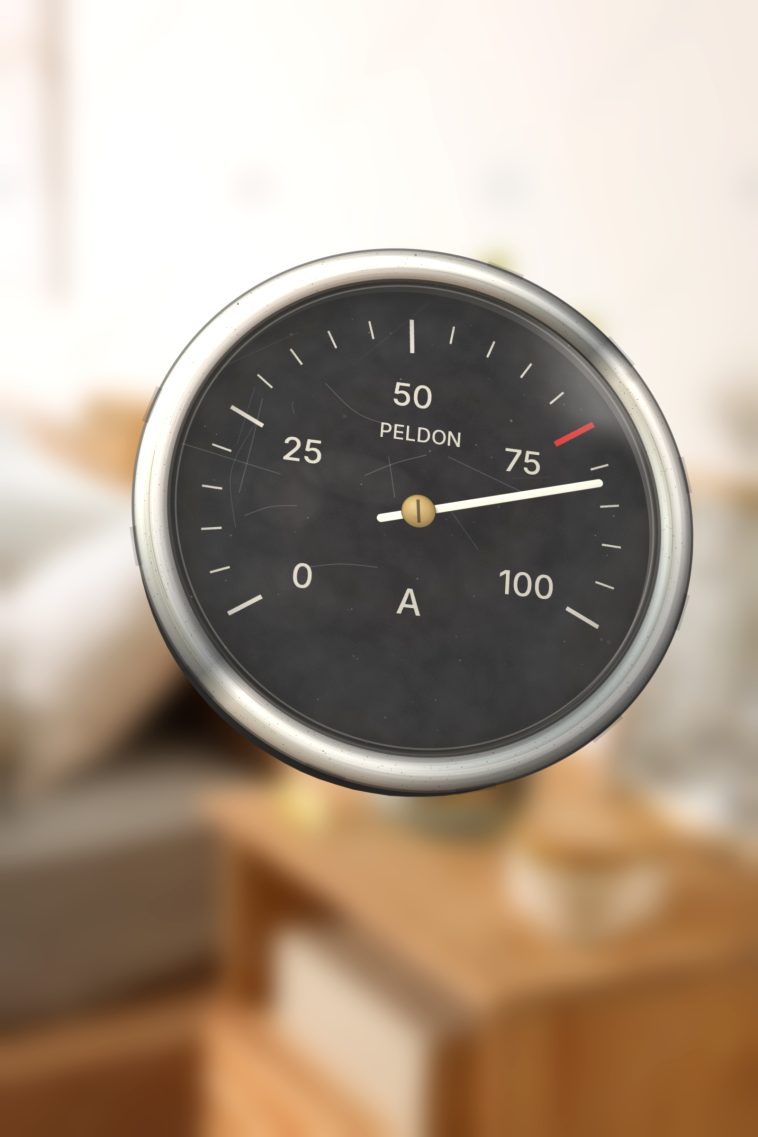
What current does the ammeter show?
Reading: 82.5 A
